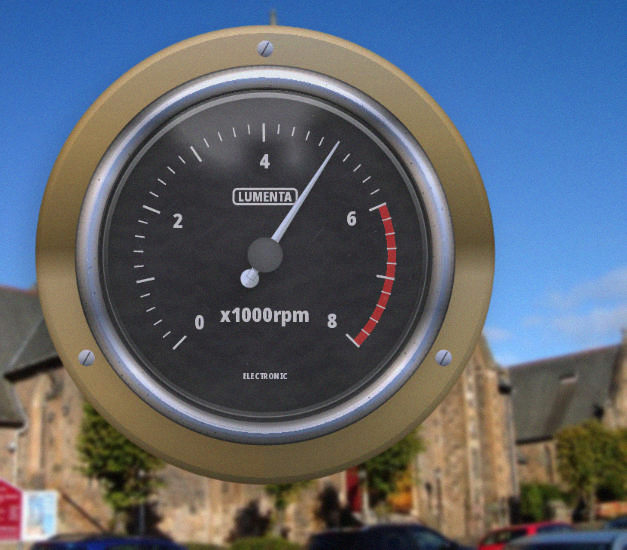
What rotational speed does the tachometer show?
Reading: 5000 rpm
